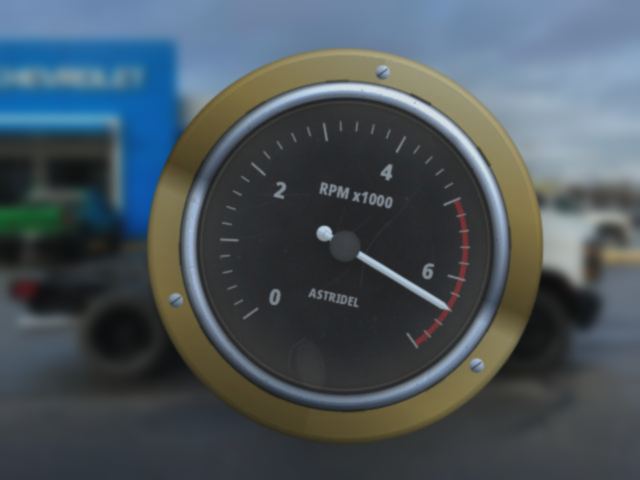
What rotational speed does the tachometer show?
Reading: 6400 rpm
